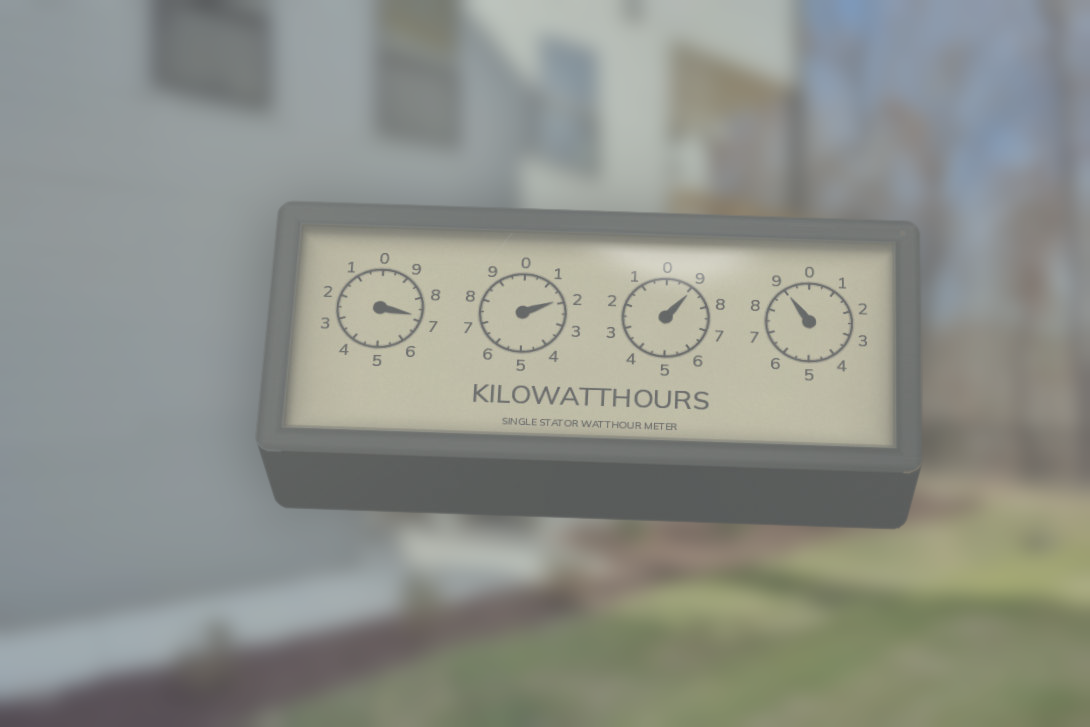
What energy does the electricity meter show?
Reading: 7189 kWh
